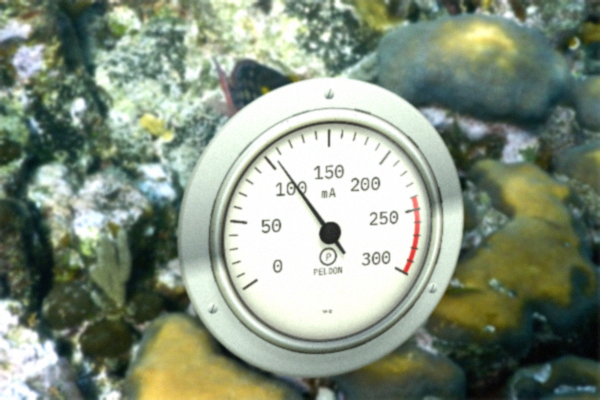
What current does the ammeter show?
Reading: 105 mA
